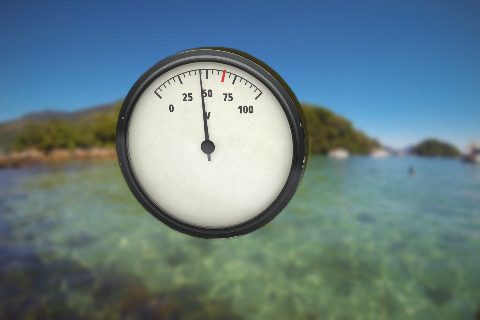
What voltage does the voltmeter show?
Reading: 45 V
